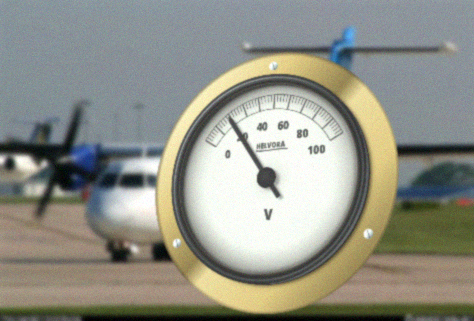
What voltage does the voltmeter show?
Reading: 20 V
